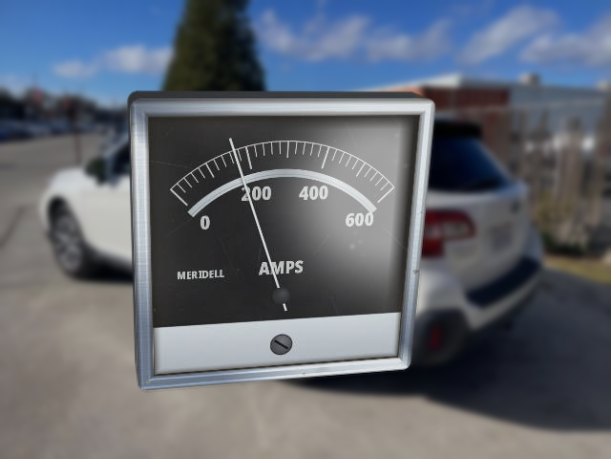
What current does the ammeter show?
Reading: 170 A
